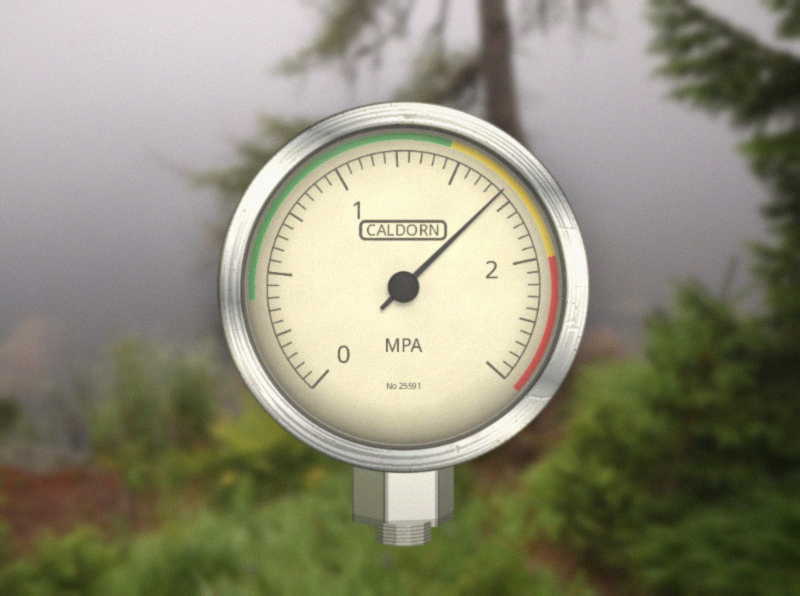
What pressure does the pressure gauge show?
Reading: 1.7 MPa
